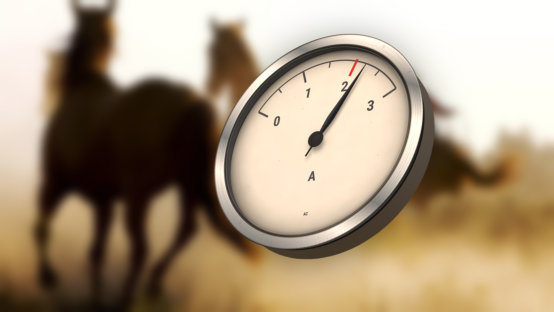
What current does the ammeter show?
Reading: 2.25 A
